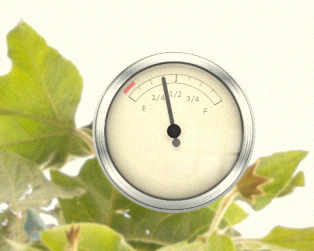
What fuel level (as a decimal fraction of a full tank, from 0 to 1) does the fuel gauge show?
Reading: 0.375
